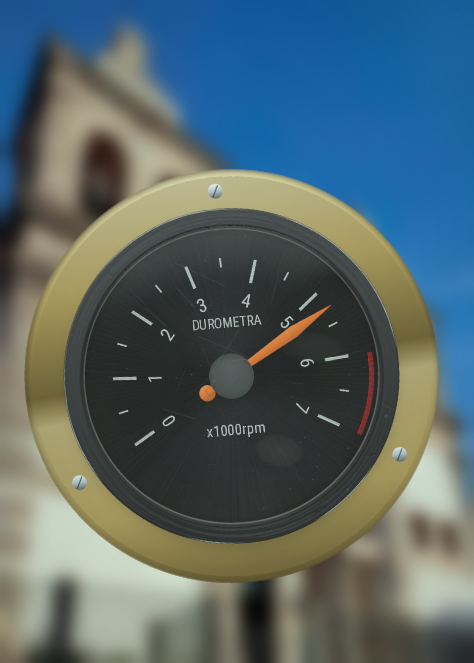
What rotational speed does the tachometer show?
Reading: 5250 rpm
